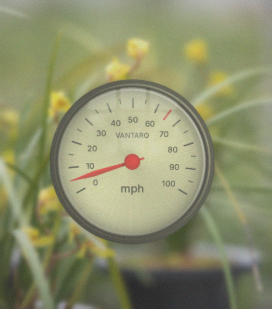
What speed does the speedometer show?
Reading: 5 mph
